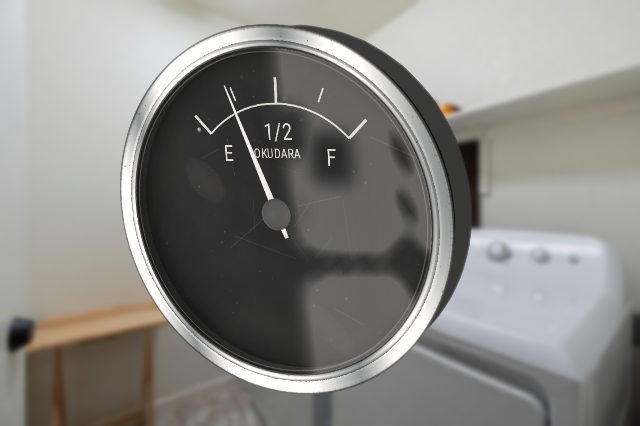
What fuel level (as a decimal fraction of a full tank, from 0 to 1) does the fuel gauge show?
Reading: 0.25
